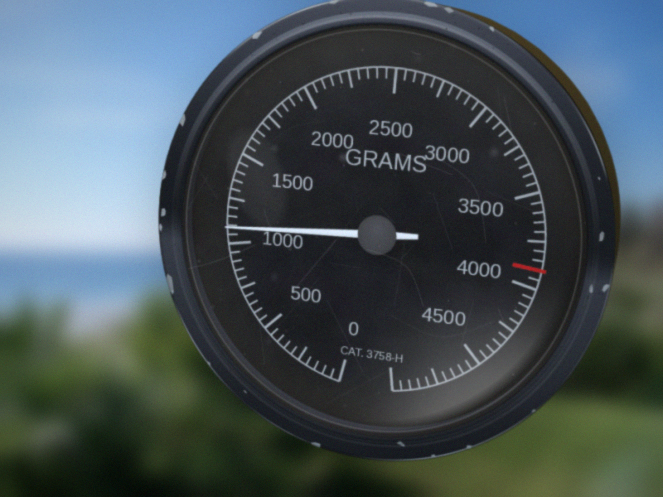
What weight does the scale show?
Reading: 1100 g
